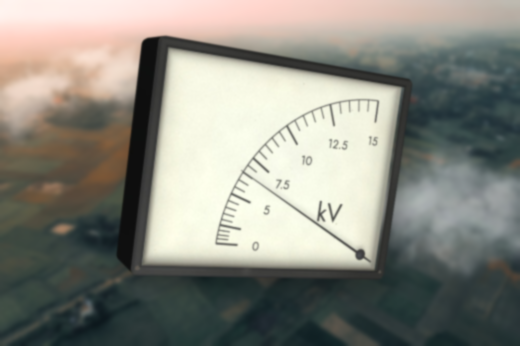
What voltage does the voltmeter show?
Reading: 6.5 kV
